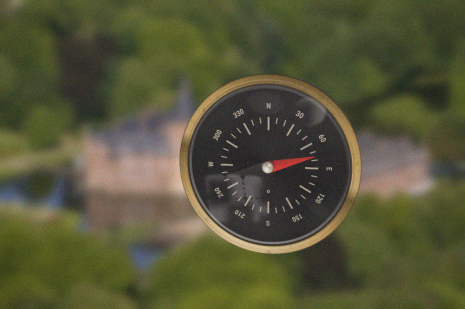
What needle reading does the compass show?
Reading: 75 °
